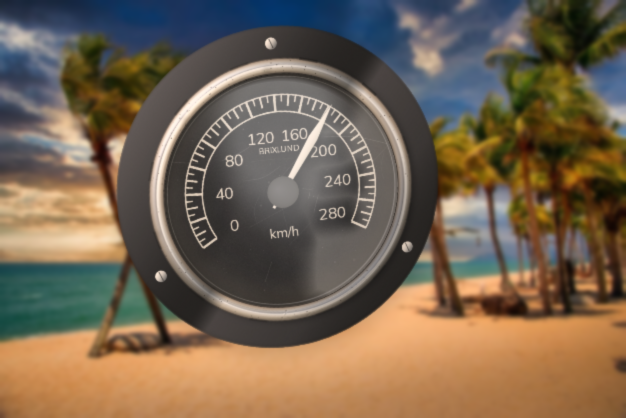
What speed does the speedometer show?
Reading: 180 km/h
